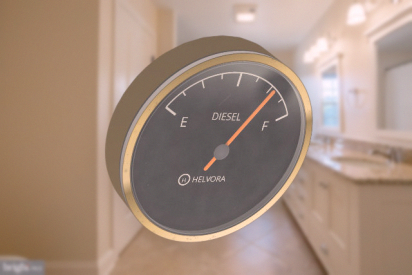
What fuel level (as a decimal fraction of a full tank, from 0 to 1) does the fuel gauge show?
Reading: 0.75
